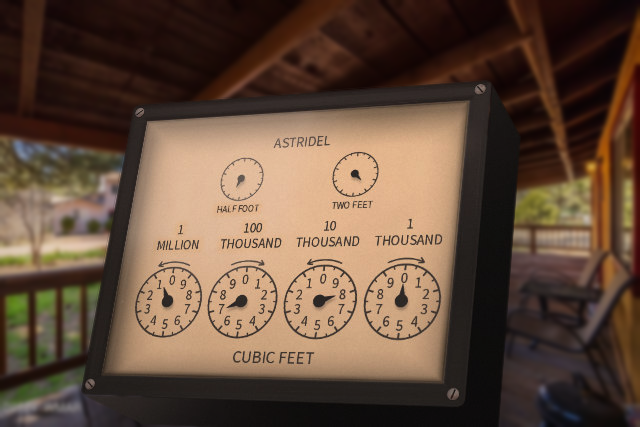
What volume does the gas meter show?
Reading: 68000 ft³
